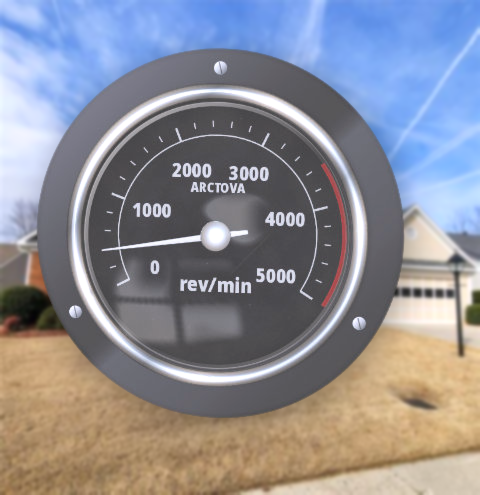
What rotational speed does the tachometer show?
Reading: 400 rpm
